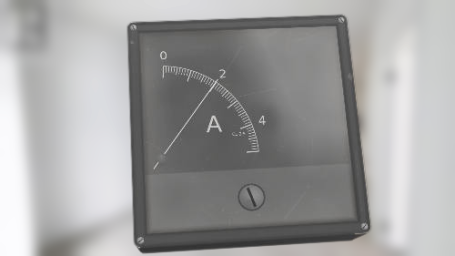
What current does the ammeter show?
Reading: 2 A
